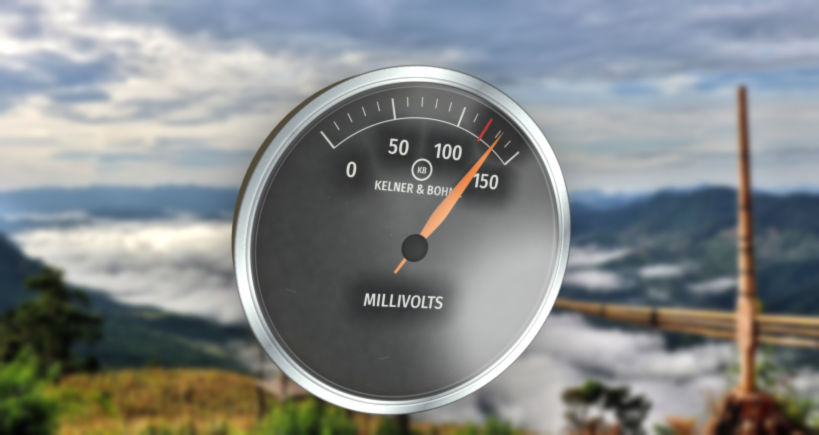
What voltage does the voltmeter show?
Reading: 130 mV
